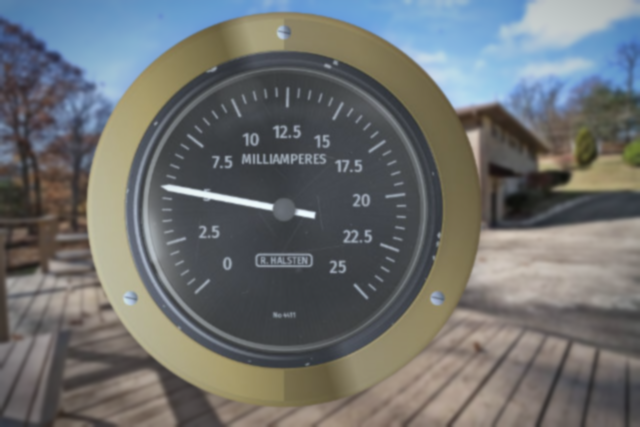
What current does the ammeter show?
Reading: 5 mA
